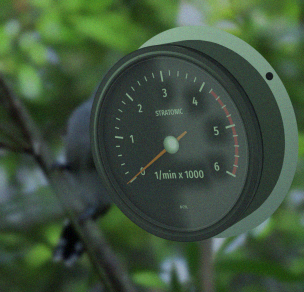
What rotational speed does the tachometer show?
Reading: 0 rpm
